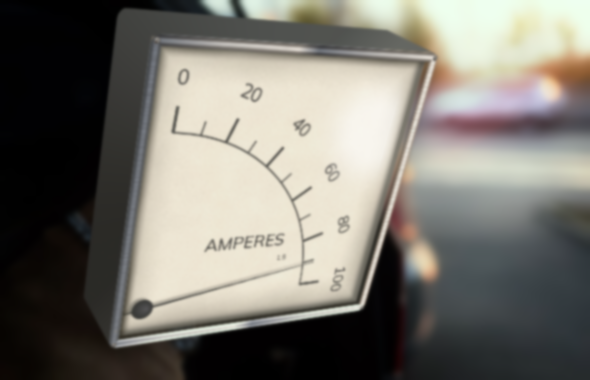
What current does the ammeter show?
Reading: 90 A
